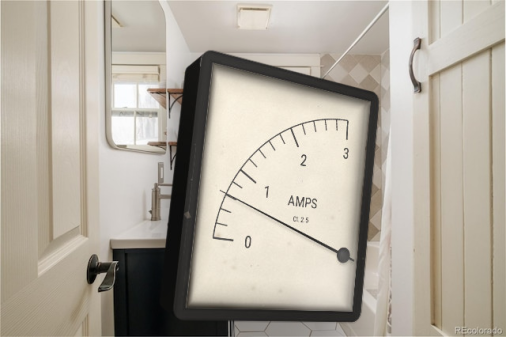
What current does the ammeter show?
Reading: 0.6 A
